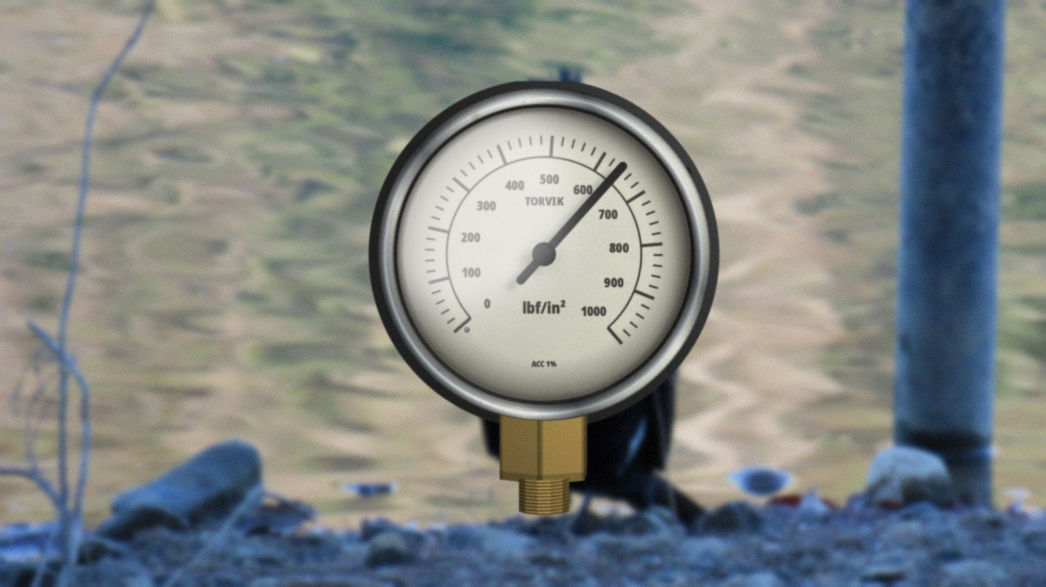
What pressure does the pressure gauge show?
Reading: 640 psi
